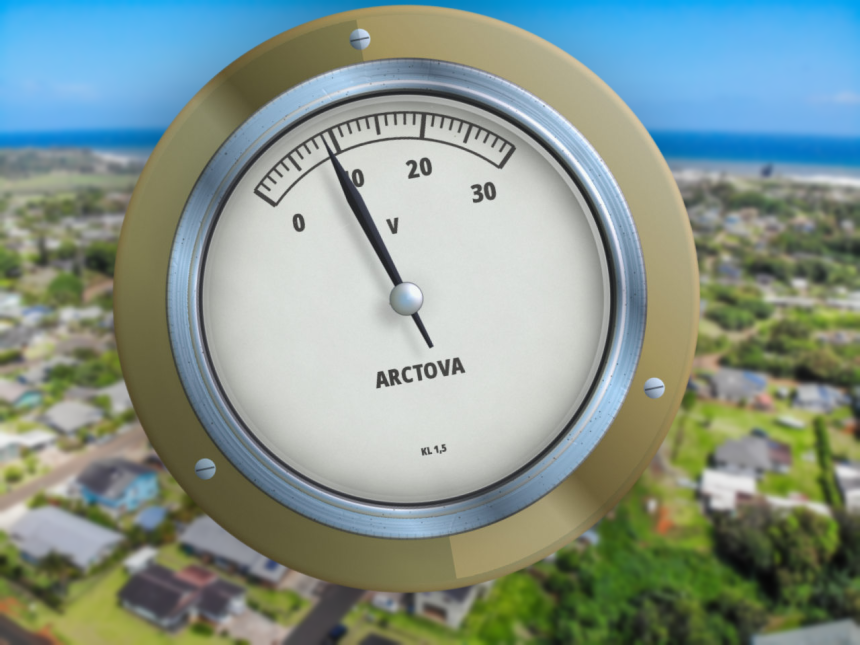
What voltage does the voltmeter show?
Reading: 9 V
